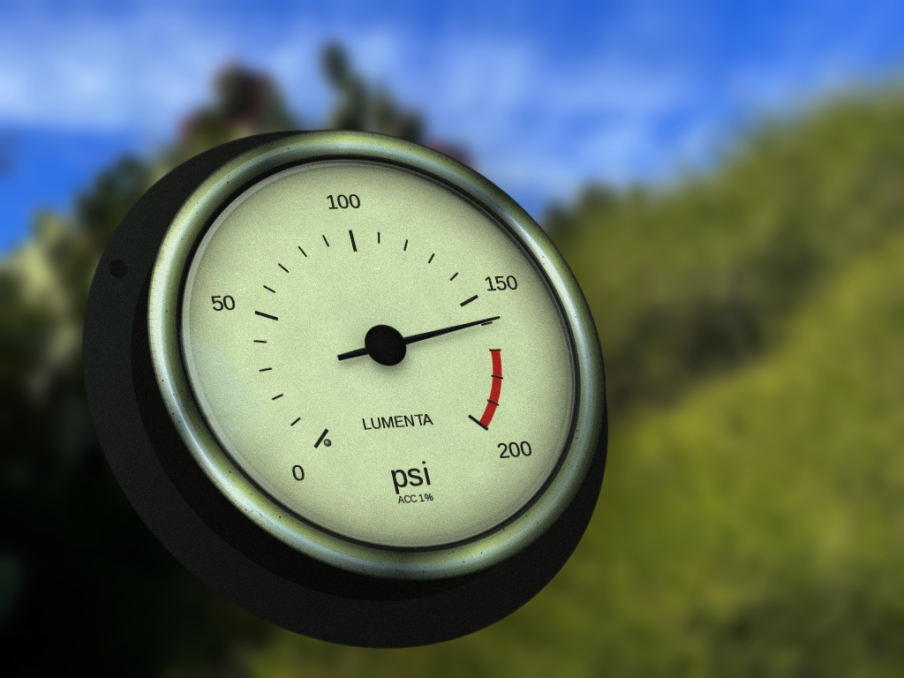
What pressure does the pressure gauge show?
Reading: 160 psi
